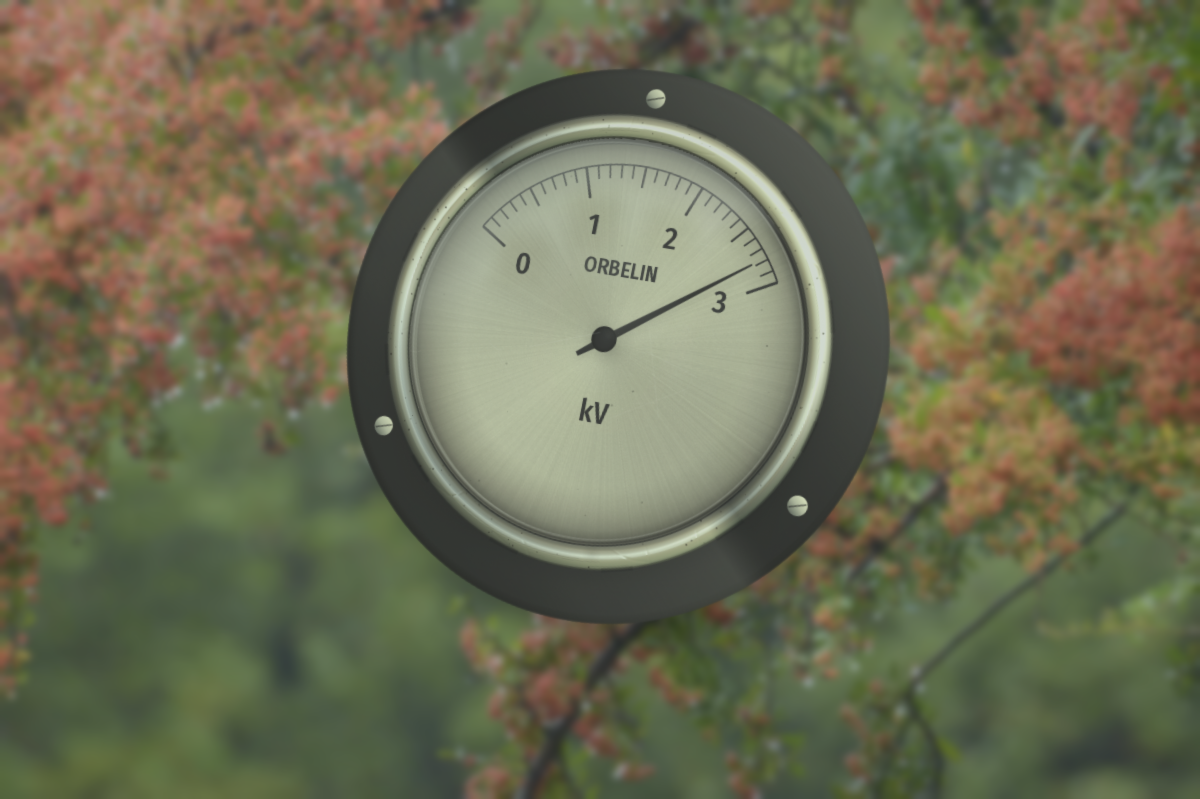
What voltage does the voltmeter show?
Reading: 2.8 kV
